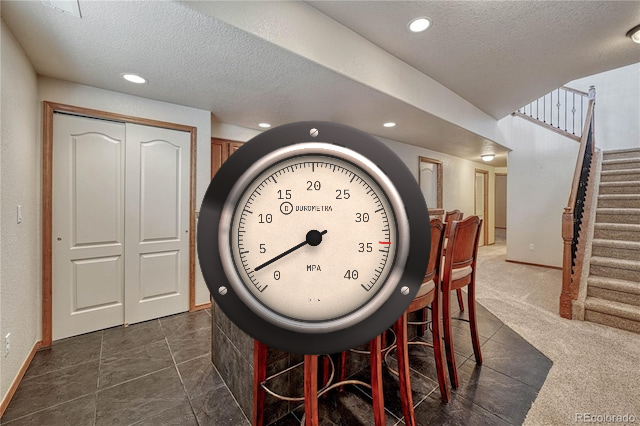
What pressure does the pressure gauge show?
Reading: 2.5 MPa
